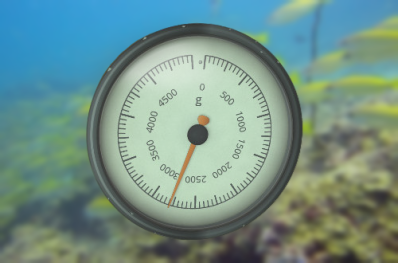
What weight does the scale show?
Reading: 2800 g
